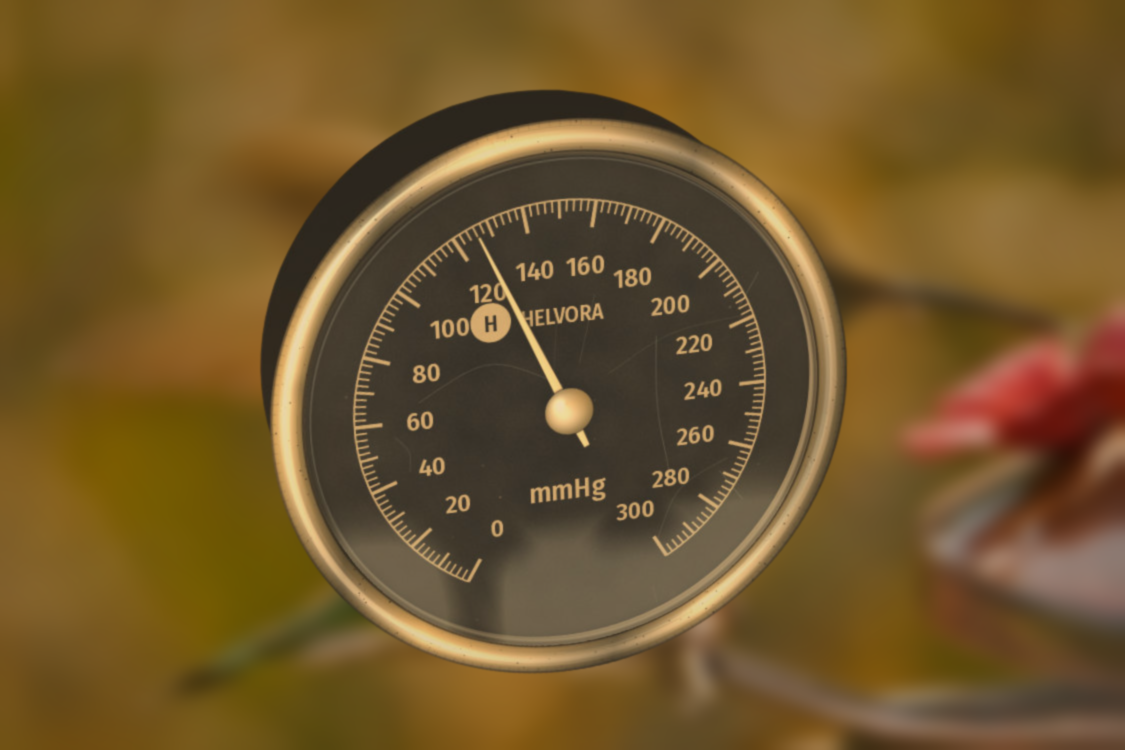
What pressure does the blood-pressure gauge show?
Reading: 126 mmHg
